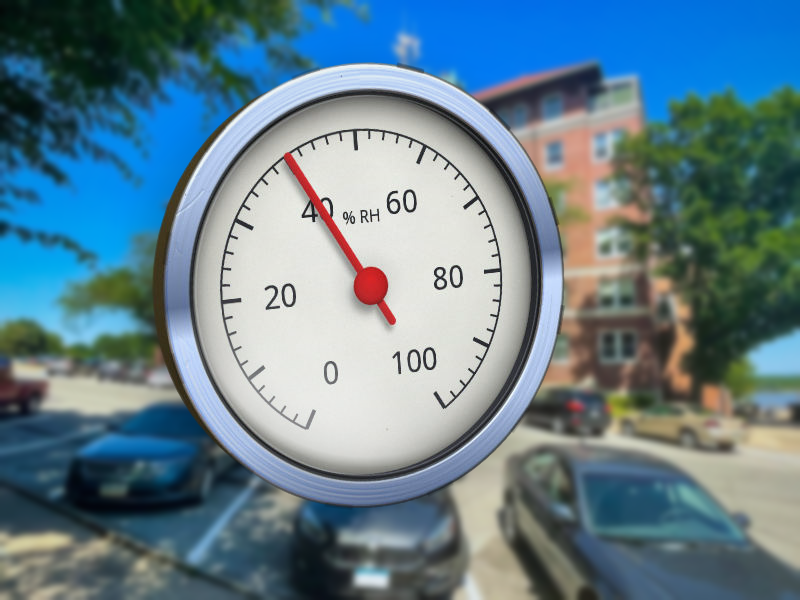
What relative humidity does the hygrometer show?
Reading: 40 %
